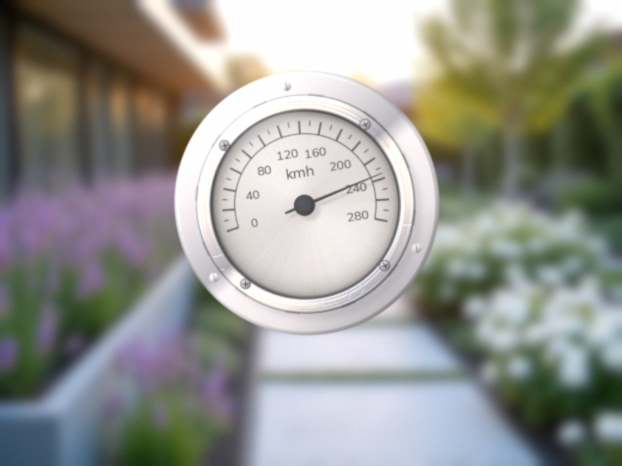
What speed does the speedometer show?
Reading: 235 km/h
